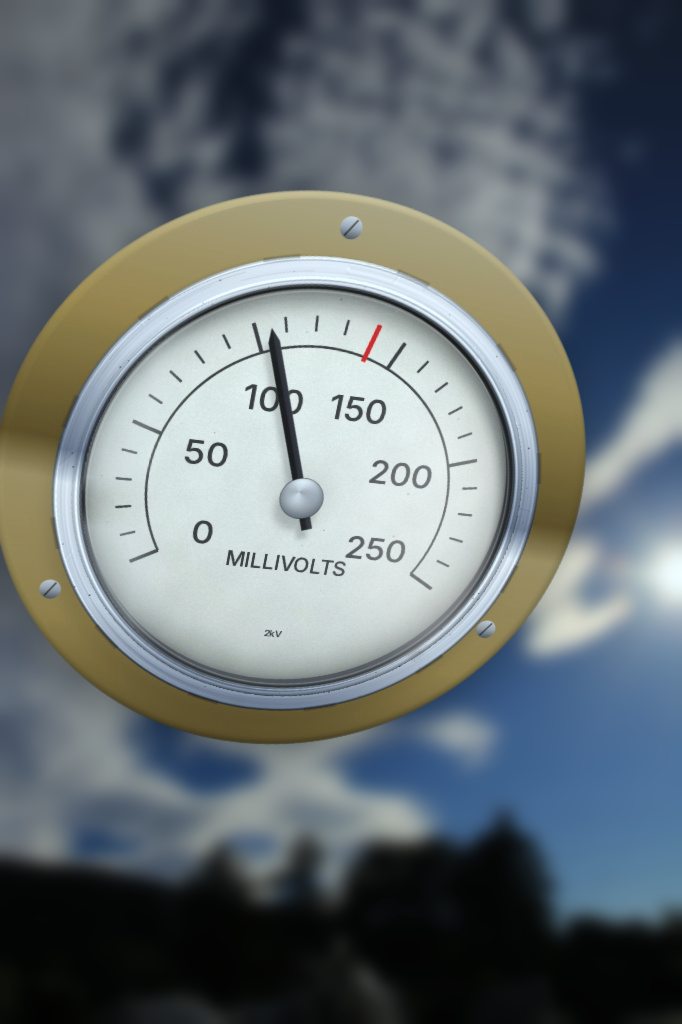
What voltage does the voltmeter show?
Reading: 105 mV
